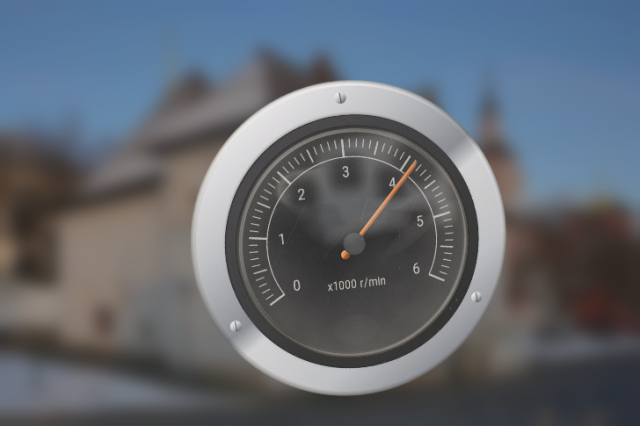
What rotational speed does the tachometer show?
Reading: 4100 rpm
